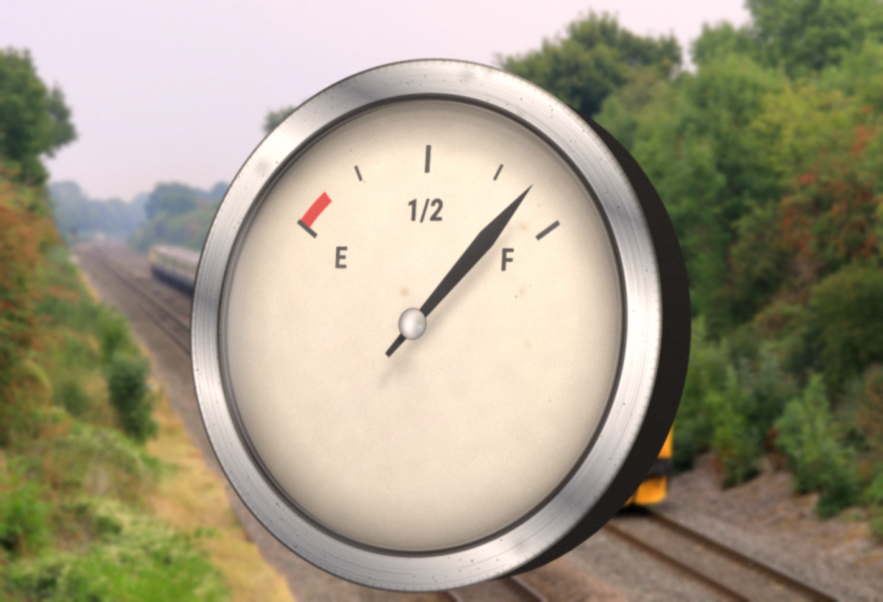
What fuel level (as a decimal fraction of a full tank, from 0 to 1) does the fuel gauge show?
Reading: 0.875
